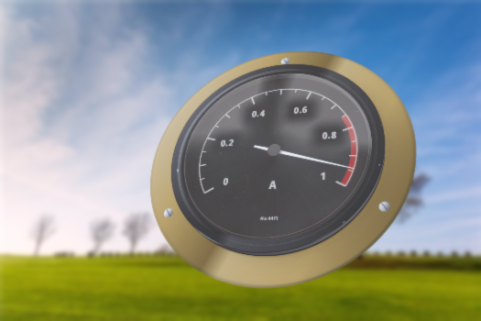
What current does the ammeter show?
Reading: 0.95 A
